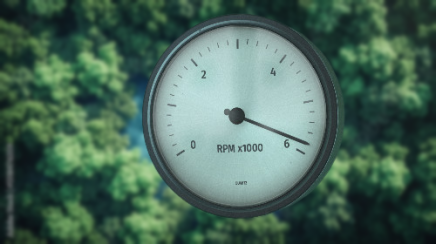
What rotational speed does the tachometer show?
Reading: 5800 rpm
